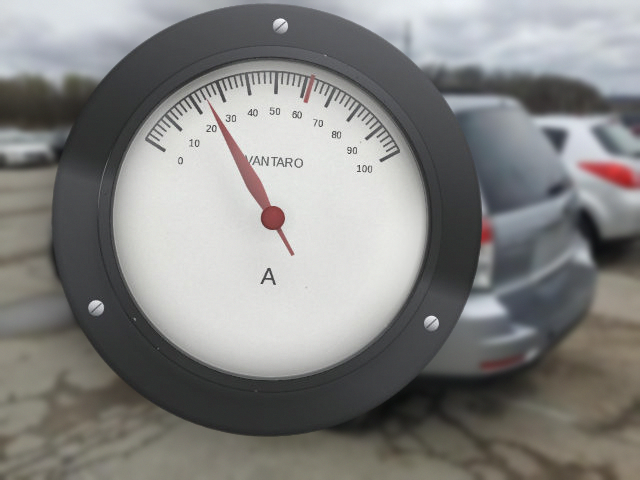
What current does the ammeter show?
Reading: 24 A
